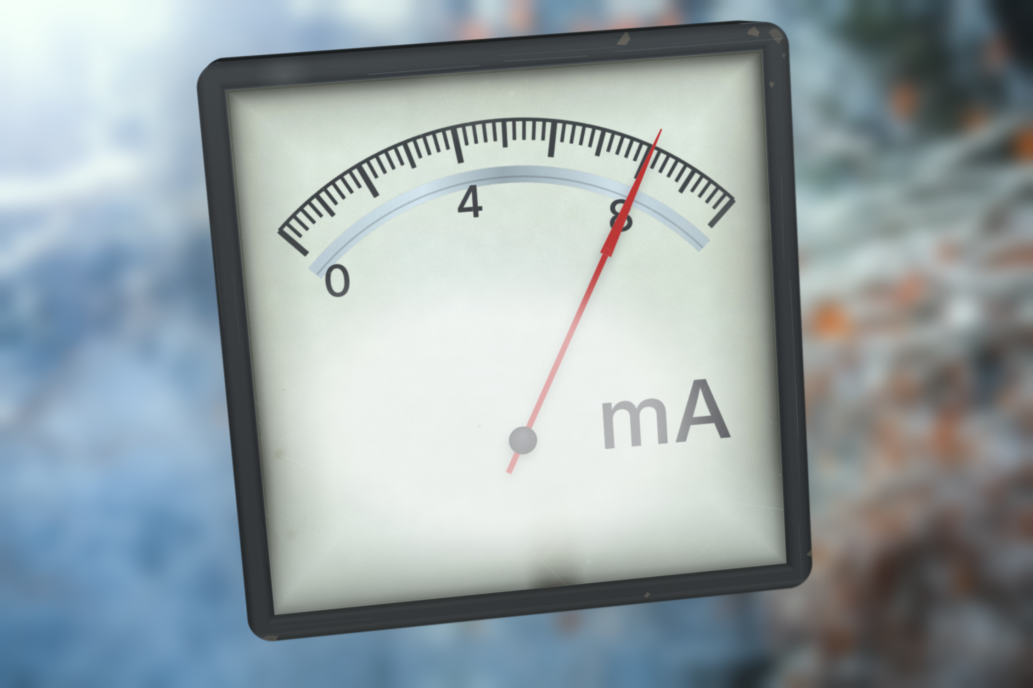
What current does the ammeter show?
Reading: 8 mA
